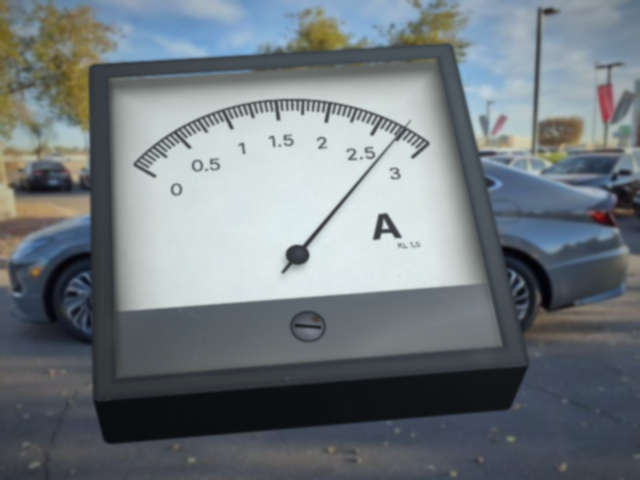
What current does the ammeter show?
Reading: 2.75 A
